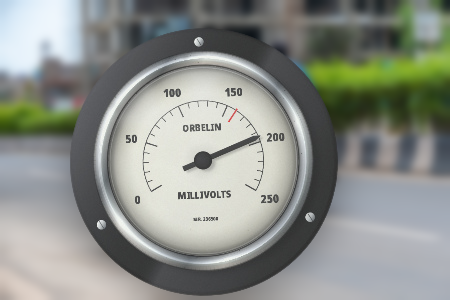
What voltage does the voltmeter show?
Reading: 195 mV
